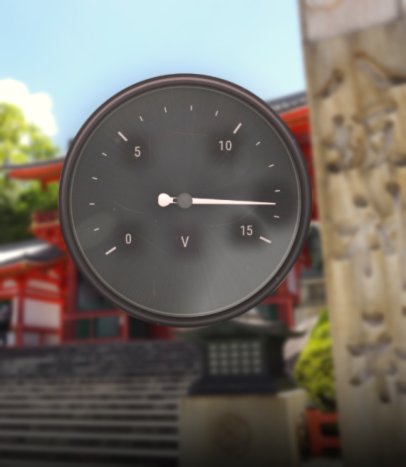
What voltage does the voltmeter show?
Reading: 13.5 V
